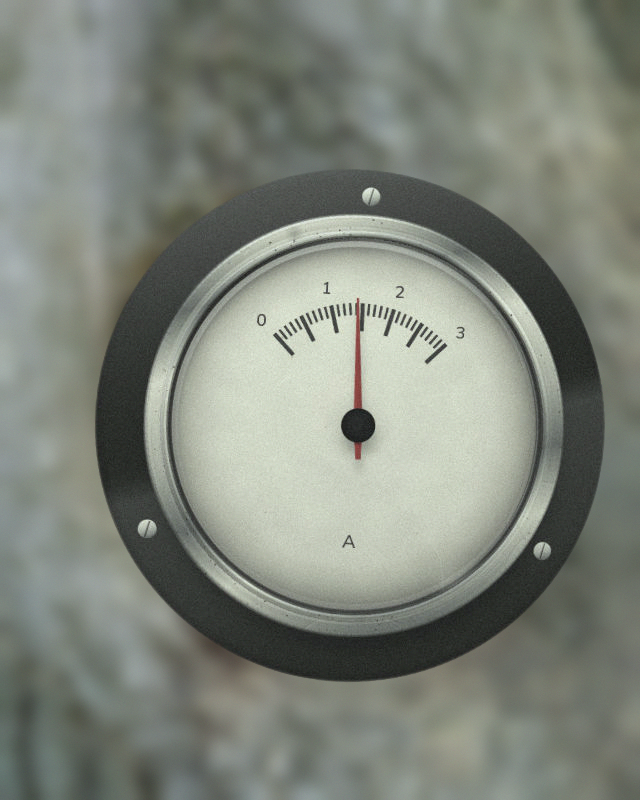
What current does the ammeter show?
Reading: 1.4 A
